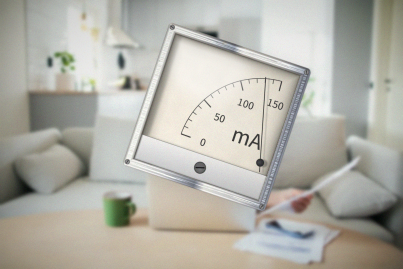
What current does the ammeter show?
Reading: 130 mA
